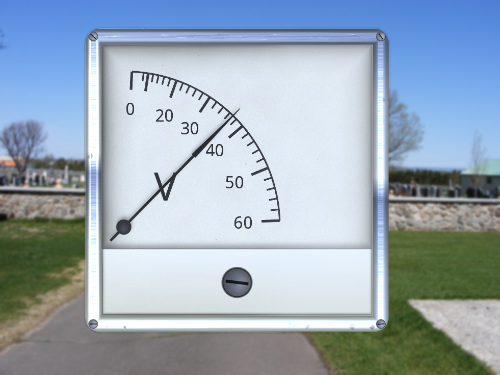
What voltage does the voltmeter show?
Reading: 37 V
